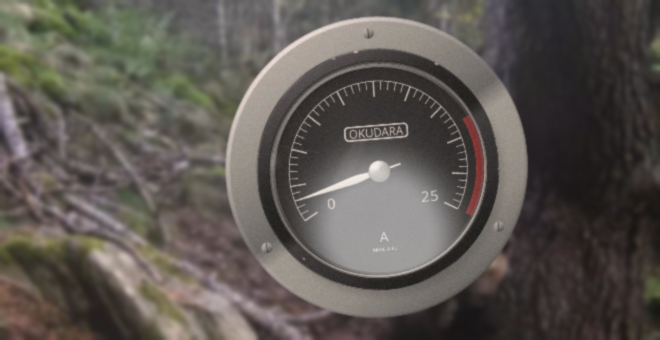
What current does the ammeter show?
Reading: 1.5 A
